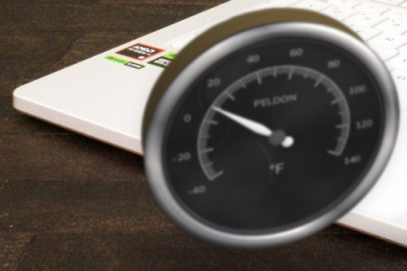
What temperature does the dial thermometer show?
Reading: 10 °F
